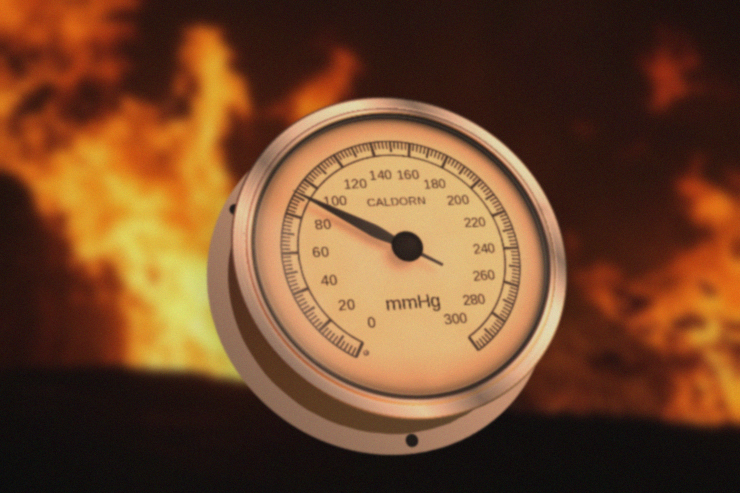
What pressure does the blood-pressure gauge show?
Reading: 90 mmHg
